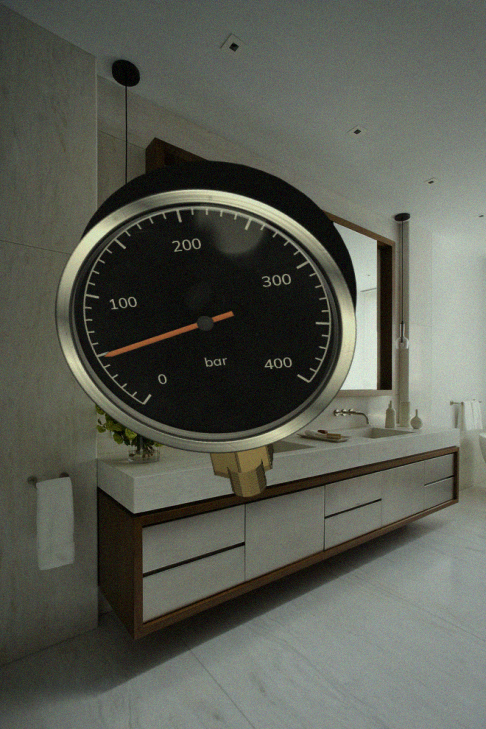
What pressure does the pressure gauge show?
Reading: 50 bar
